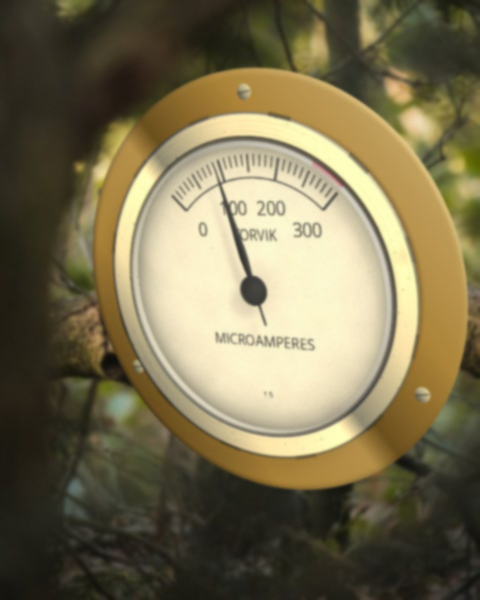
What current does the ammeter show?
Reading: 100 µA
